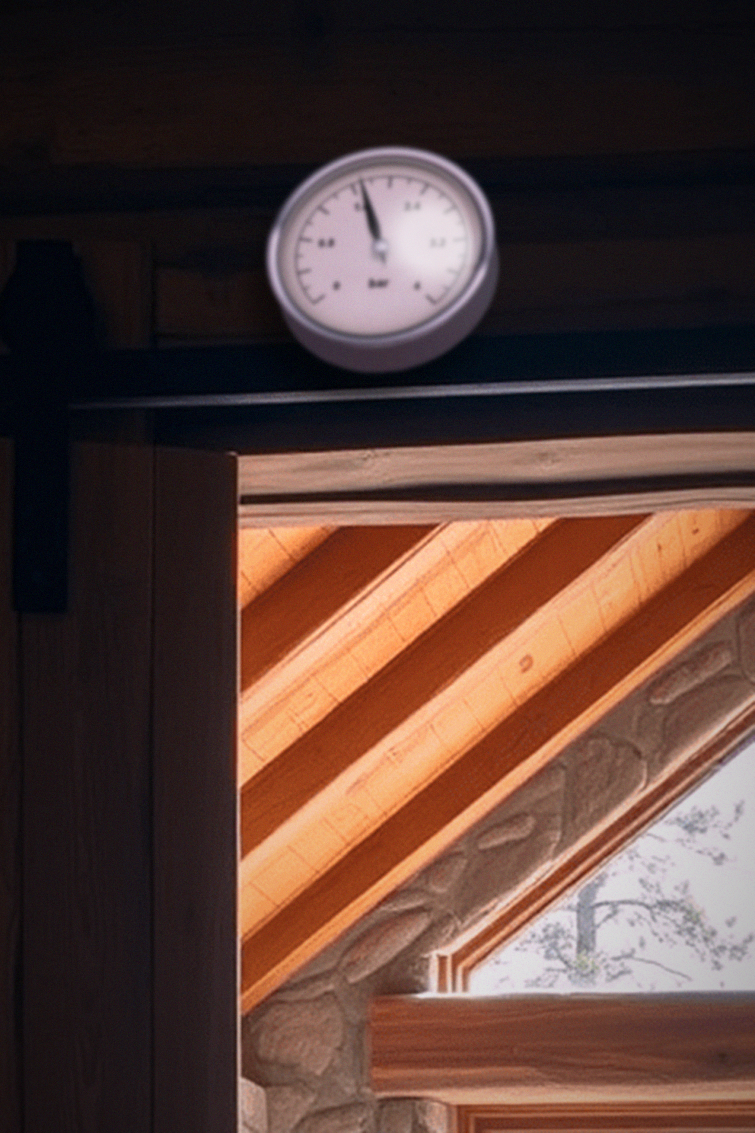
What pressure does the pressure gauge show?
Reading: 1.7 bar
